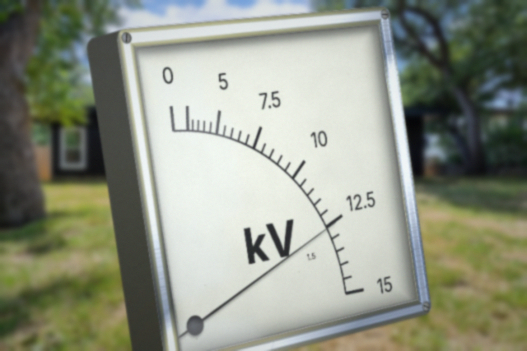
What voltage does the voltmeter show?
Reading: 12.5 kV
